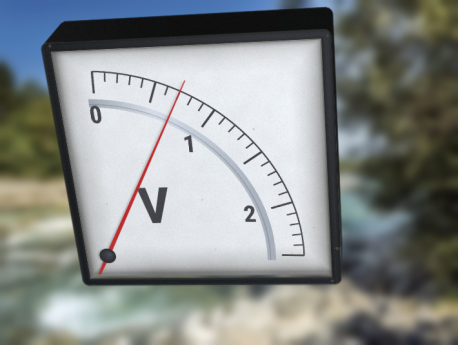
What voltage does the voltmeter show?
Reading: 0.7 V
